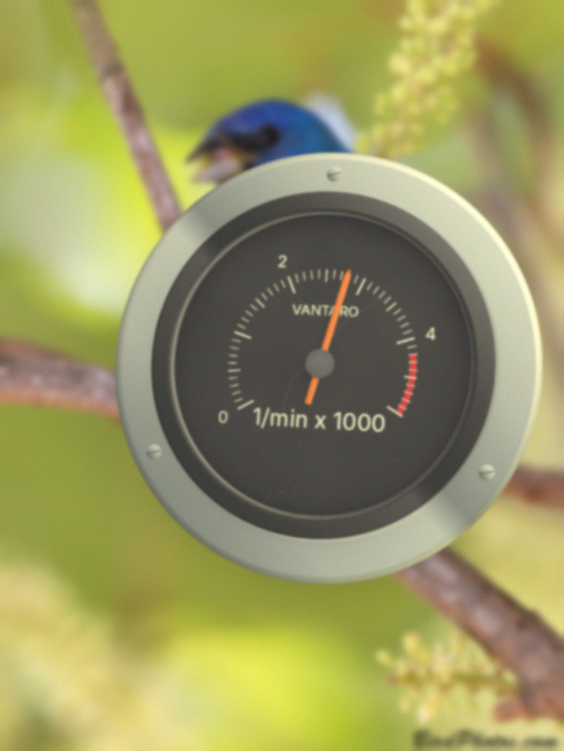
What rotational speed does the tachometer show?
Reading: 2800 rpm
